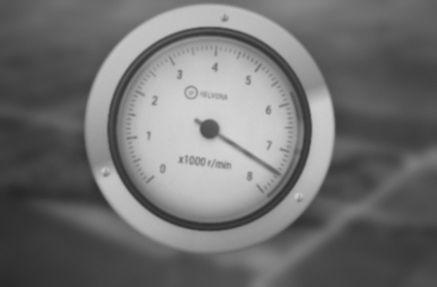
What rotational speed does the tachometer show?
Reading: 7500 rpm
